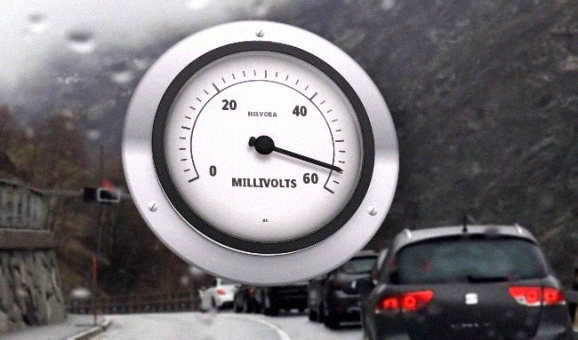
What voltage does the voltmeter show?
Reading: 56 mV
